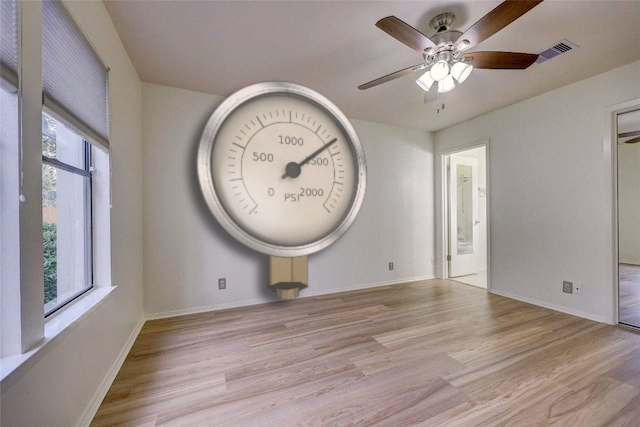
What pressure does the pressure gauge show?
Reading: 1400 psi
